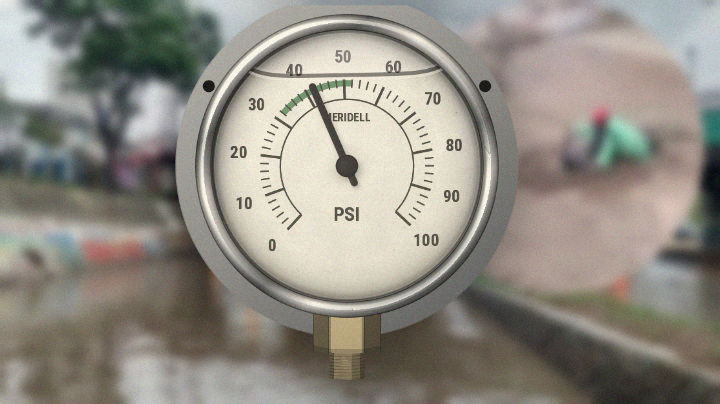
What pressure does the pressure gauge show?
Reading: 42 psi
